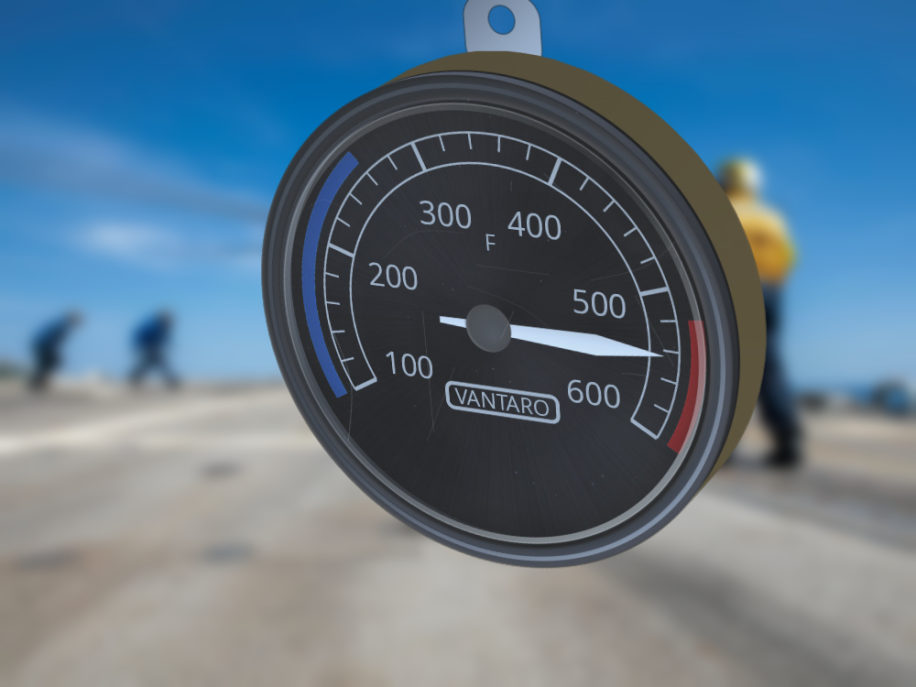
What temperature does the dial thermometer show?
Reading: 540 °F
